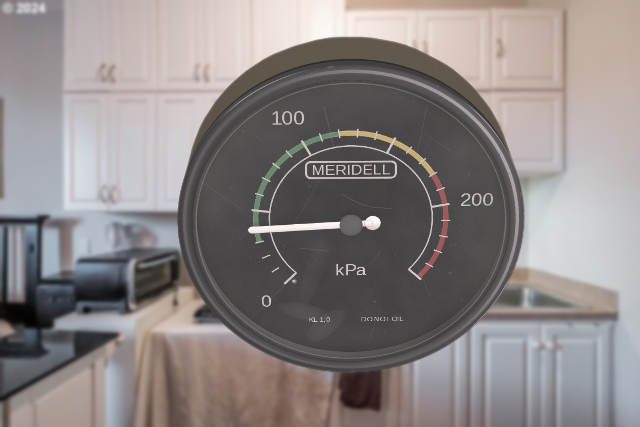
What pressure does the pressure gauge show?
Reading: 40 kPa
